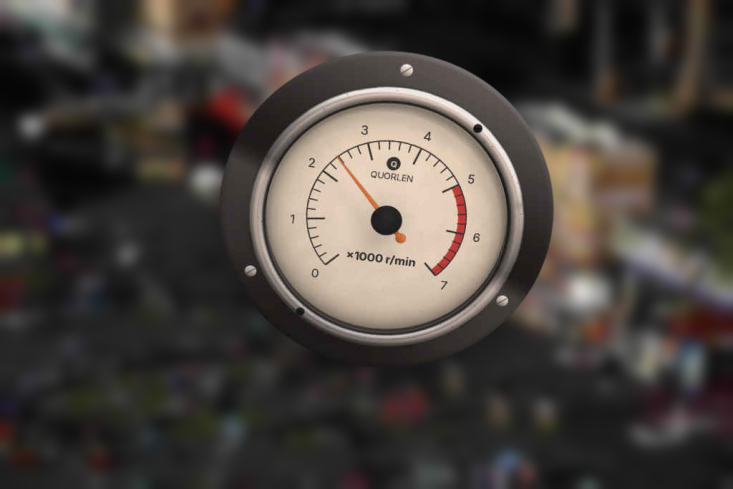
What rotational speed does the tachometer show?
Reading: 2400 rpm
